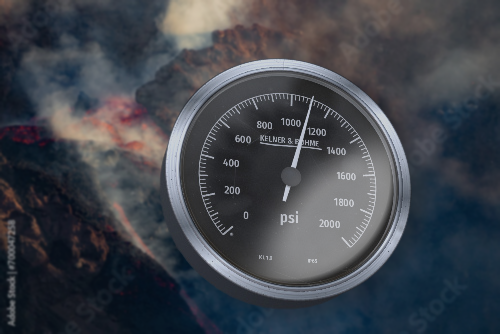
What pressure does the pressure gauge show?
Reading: 1100 psi
